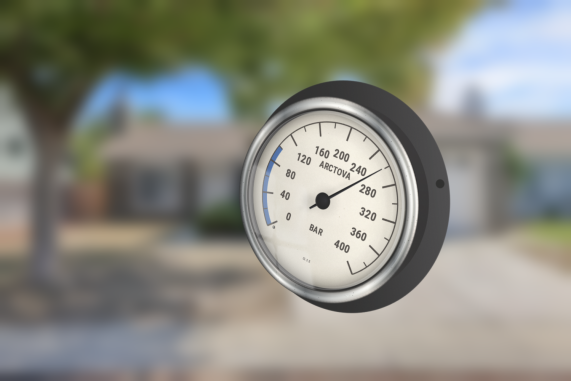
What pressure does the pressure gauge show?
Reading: 260 bar
